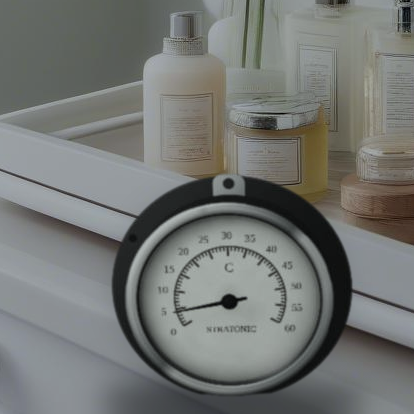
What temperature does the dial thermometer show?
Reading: 5 °C
